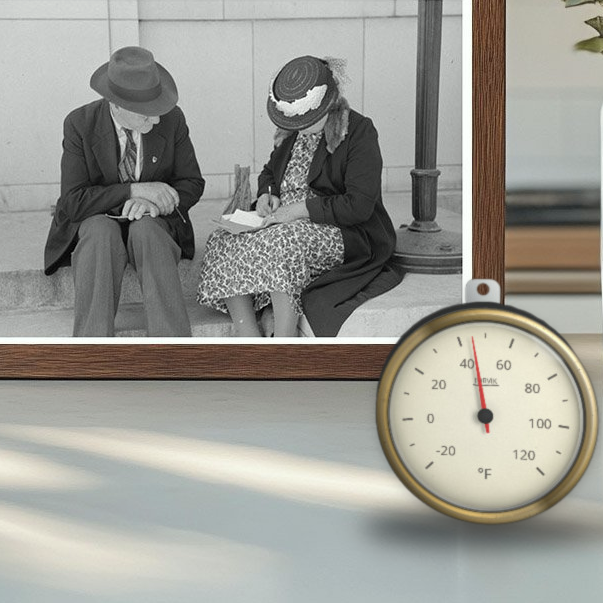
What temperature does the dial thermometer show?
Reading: 45 °F
